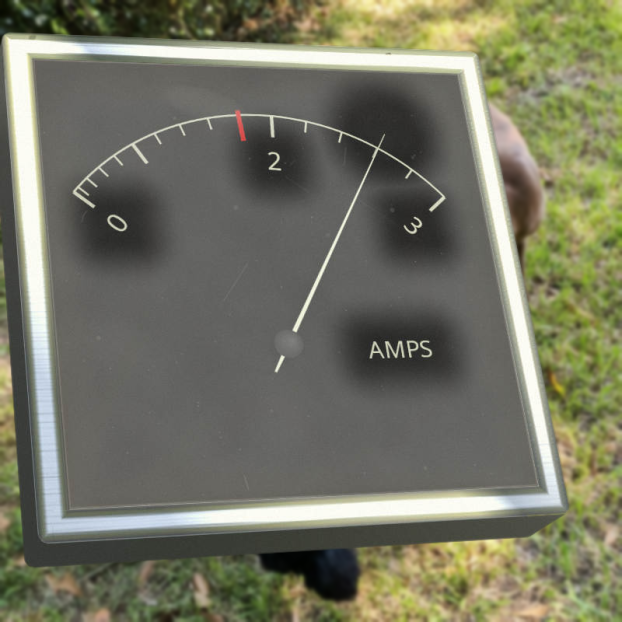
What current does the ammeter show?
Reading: 2.6 A
